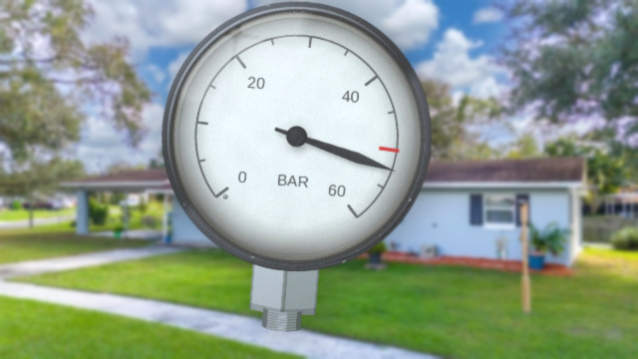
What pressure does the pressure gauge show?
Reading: 52.5 bar
